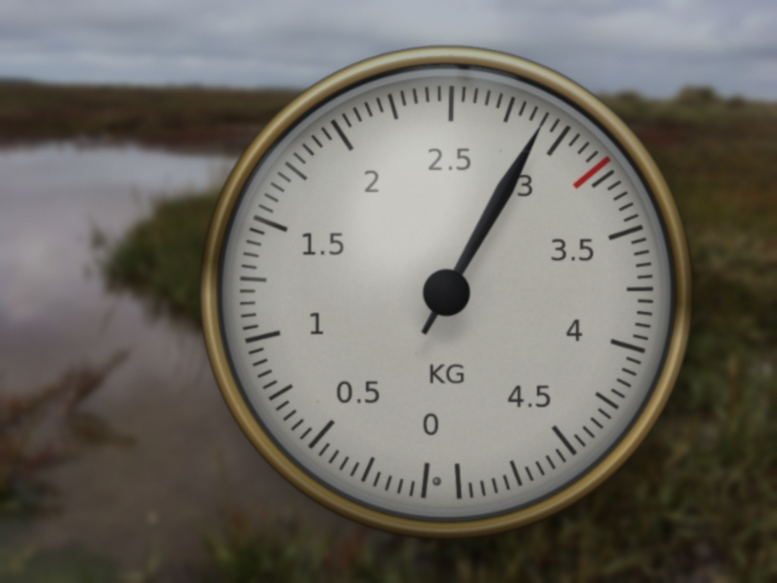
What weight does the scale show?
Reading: 2.9 kg
